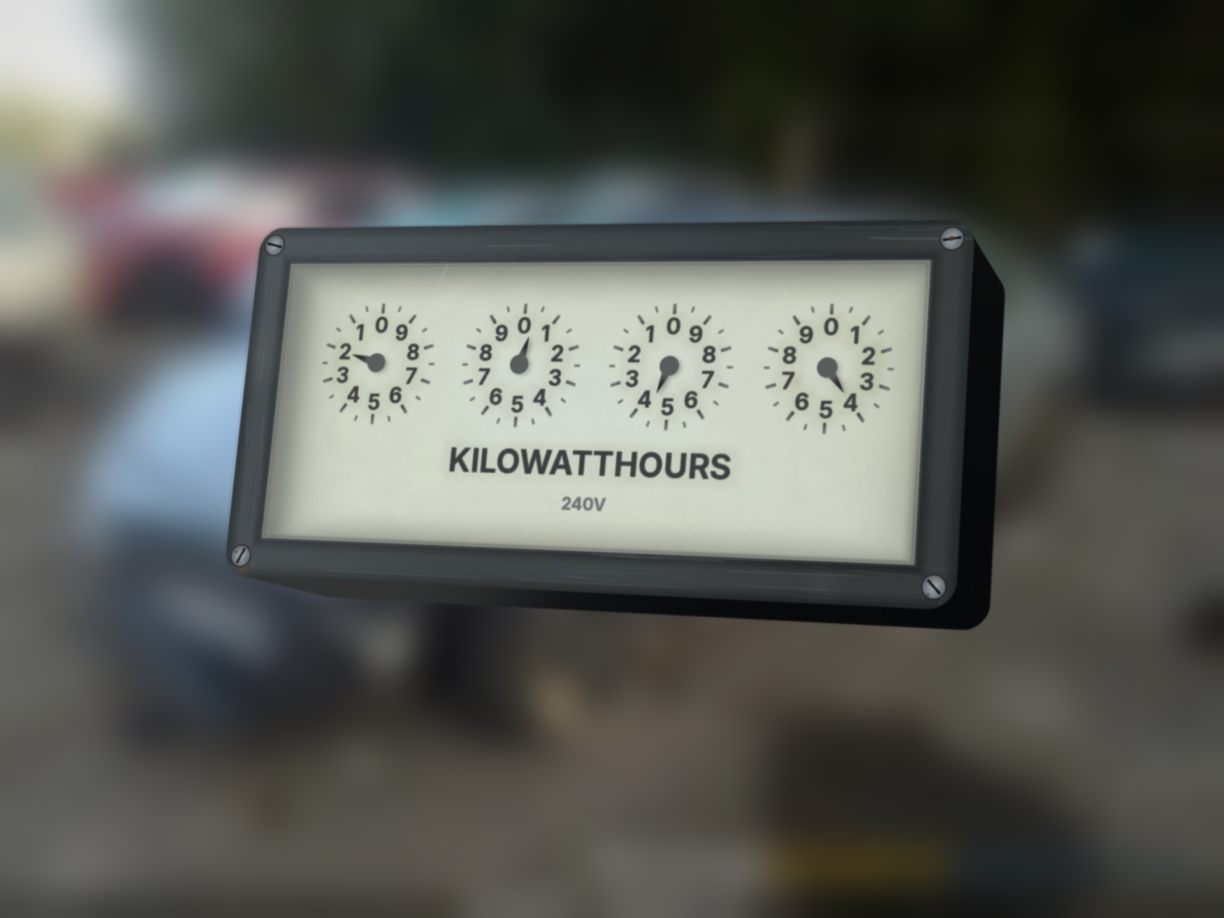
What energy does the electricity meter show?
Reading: 2044 kWh
